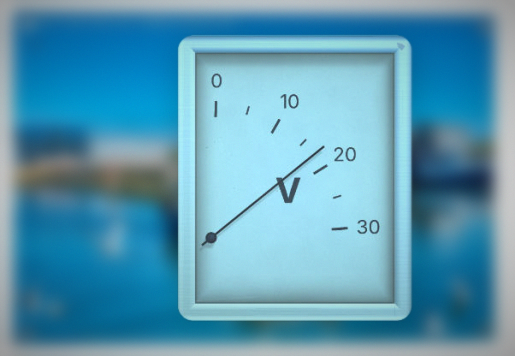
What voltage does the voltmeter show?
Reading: 17.5 V
